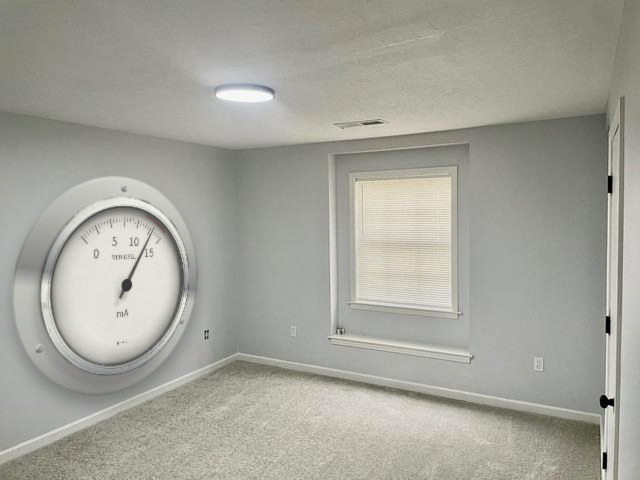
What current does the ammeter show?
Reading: 12.5 mA
